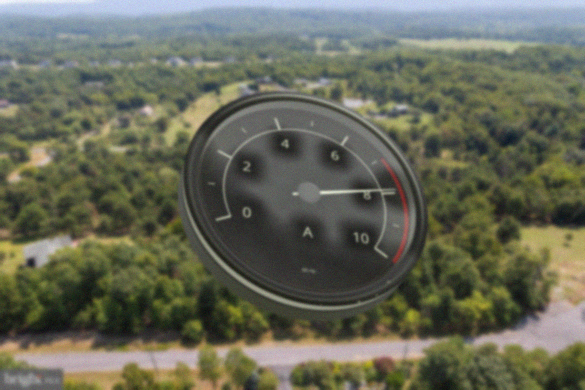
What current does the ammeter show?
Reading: 8 A
